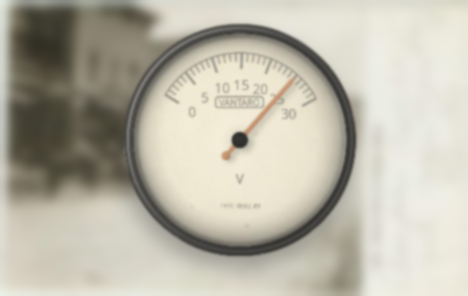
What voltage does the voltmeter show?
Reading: 25 V
